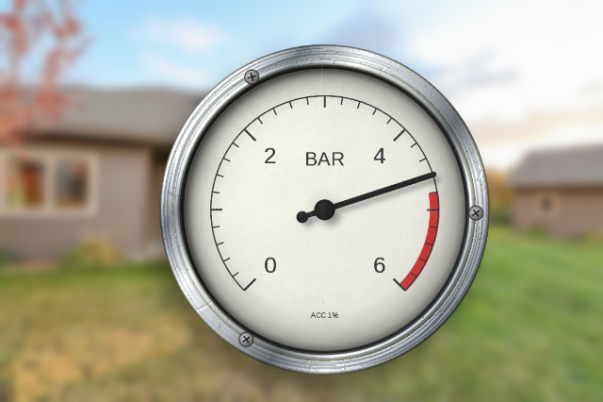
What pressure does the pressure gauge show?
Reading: 4.6 bar
